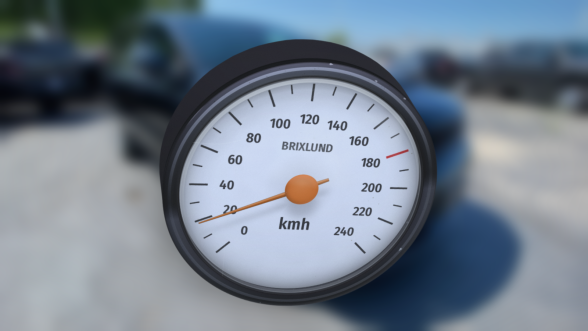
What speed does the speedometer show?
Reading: 20 km/h
